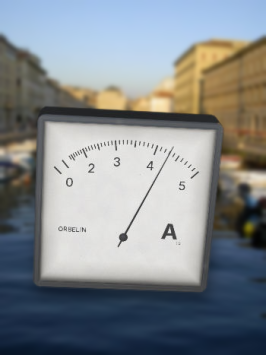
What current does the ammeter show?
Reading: 4.3 A
